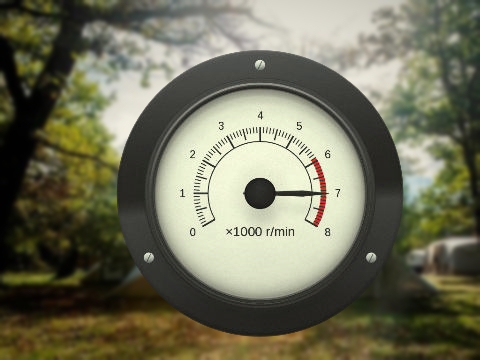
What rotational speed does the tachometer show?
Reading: 7000 rpm
